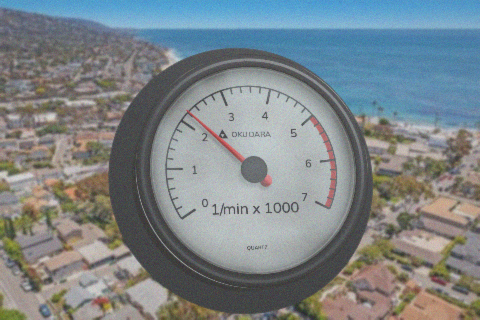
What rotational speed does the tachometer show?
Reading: 2200 rpm
